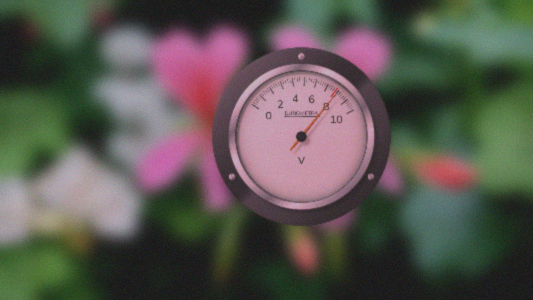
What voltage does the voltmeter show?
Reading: 8 V
